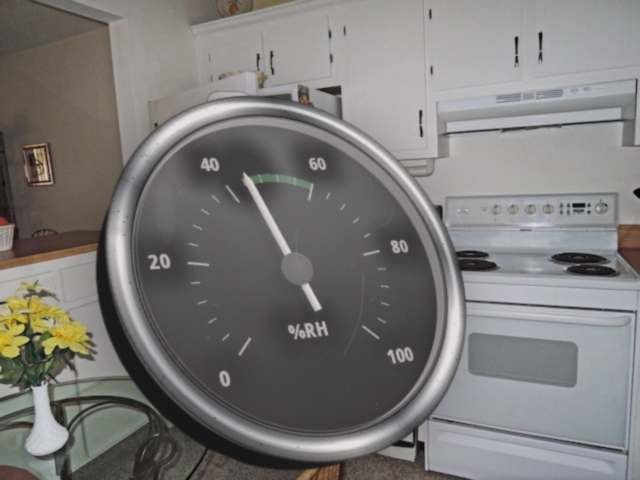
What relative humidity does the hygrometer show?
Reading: 44 %
